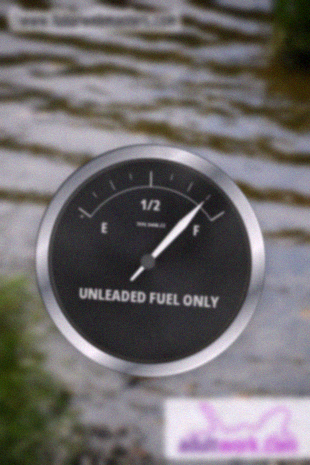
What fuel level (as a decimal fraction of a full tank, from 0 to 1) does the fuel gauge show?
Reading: 0.875
